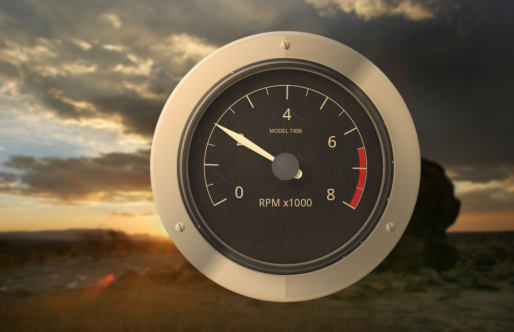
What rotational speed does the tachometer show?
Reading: 2000 rpm
